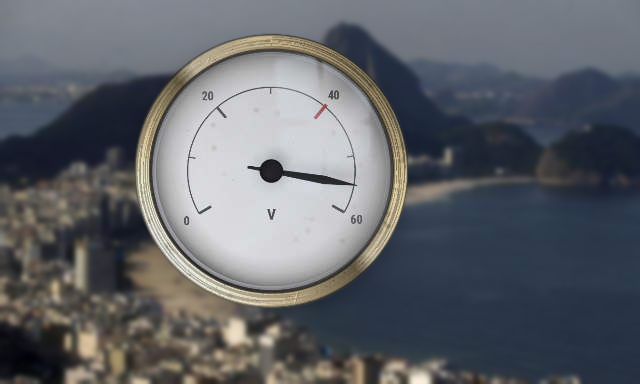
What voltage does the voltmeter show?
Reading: 55 V
